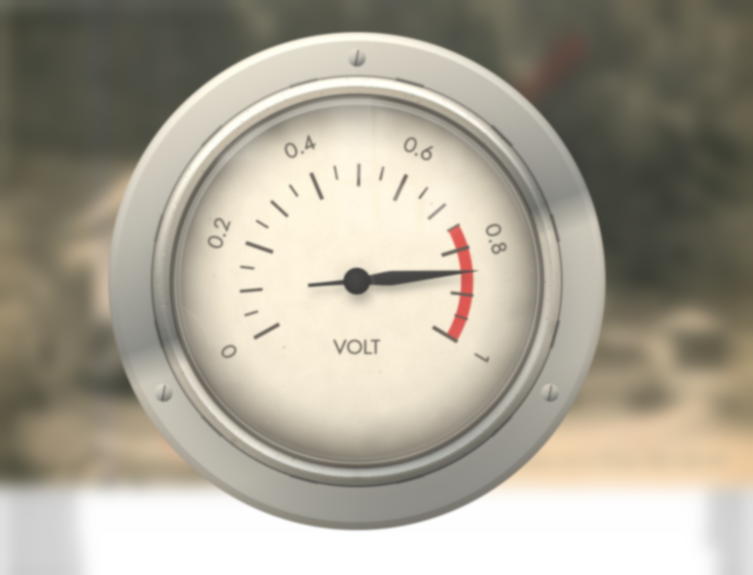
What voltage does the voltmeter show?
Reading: 0.85 V
